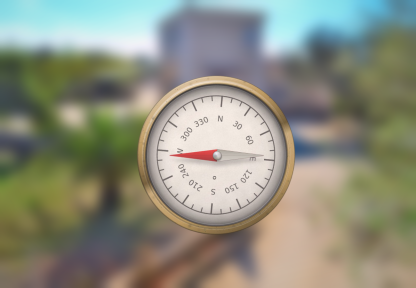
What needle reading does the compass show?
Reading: 265 °
